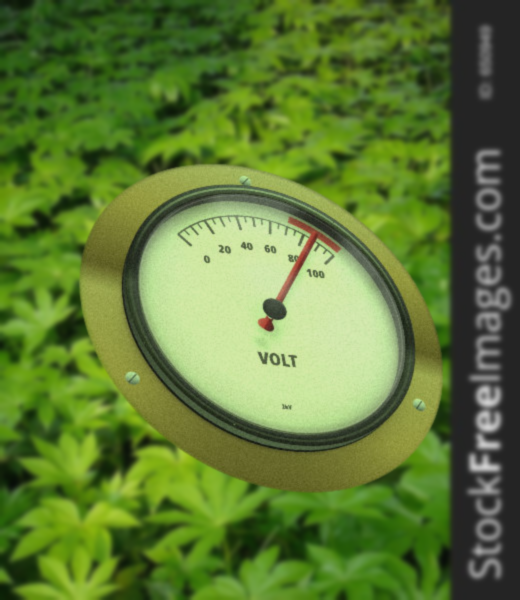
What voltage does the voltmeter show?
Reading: 85 V
